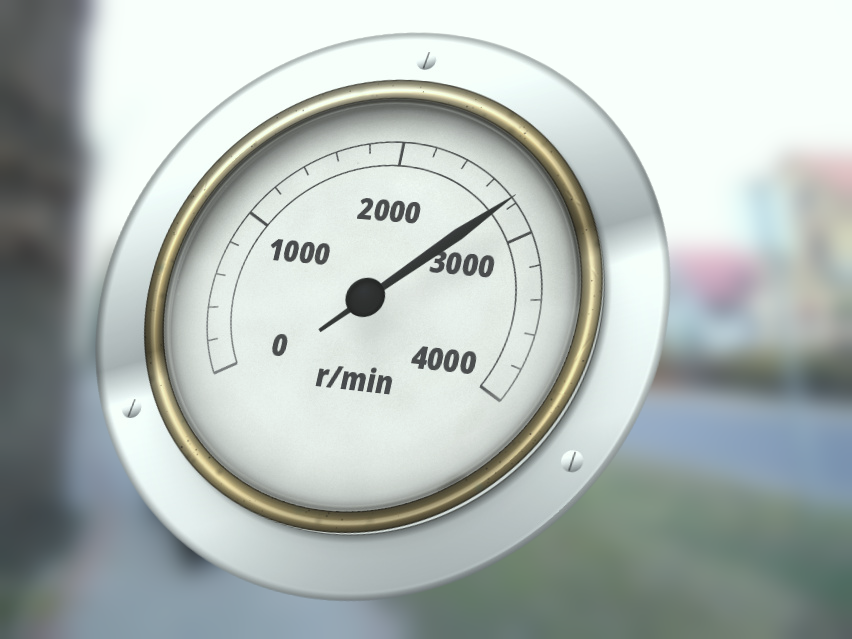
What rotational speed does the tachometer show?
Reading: 2800 rpm
